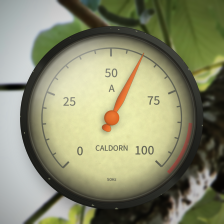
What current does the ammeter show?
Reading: 60 A
